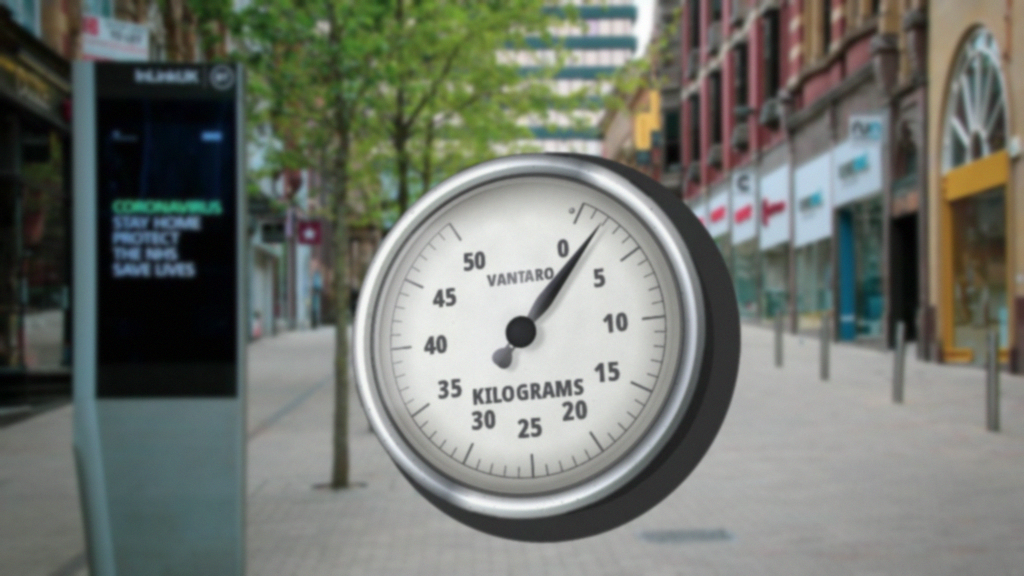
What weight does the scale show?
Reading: 2 kg
